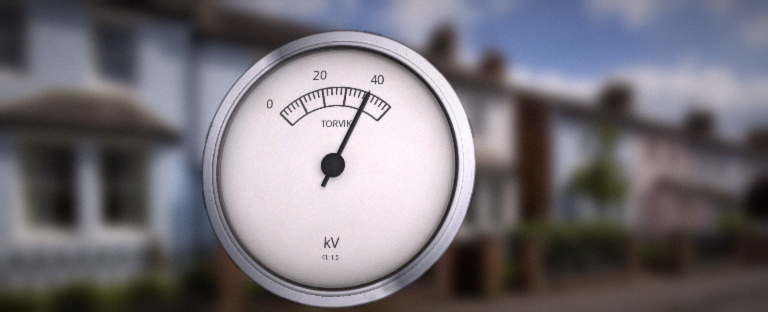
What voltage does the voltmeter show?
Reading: 40 kV
